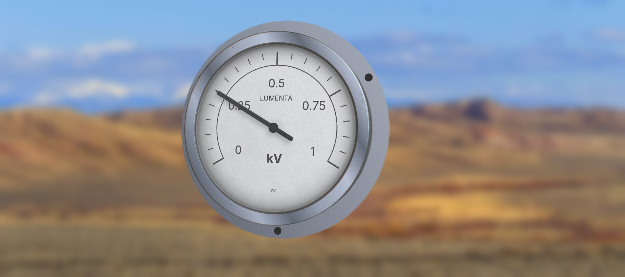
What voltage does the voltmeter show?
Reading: 0.25 kV
